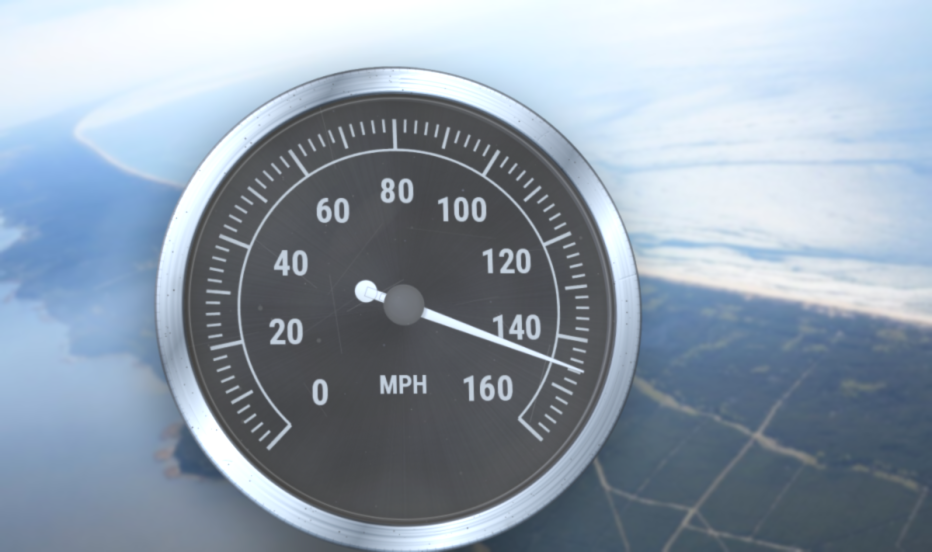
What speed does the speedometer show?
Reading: 146 mph
